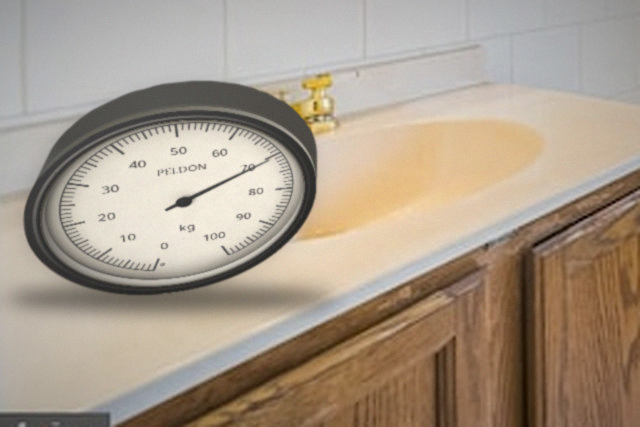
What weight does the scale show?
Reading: 70 kg
